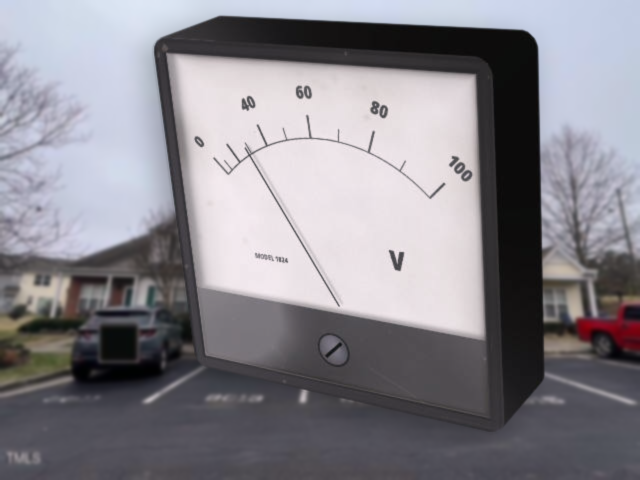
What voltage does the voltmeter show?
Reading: 30 V
